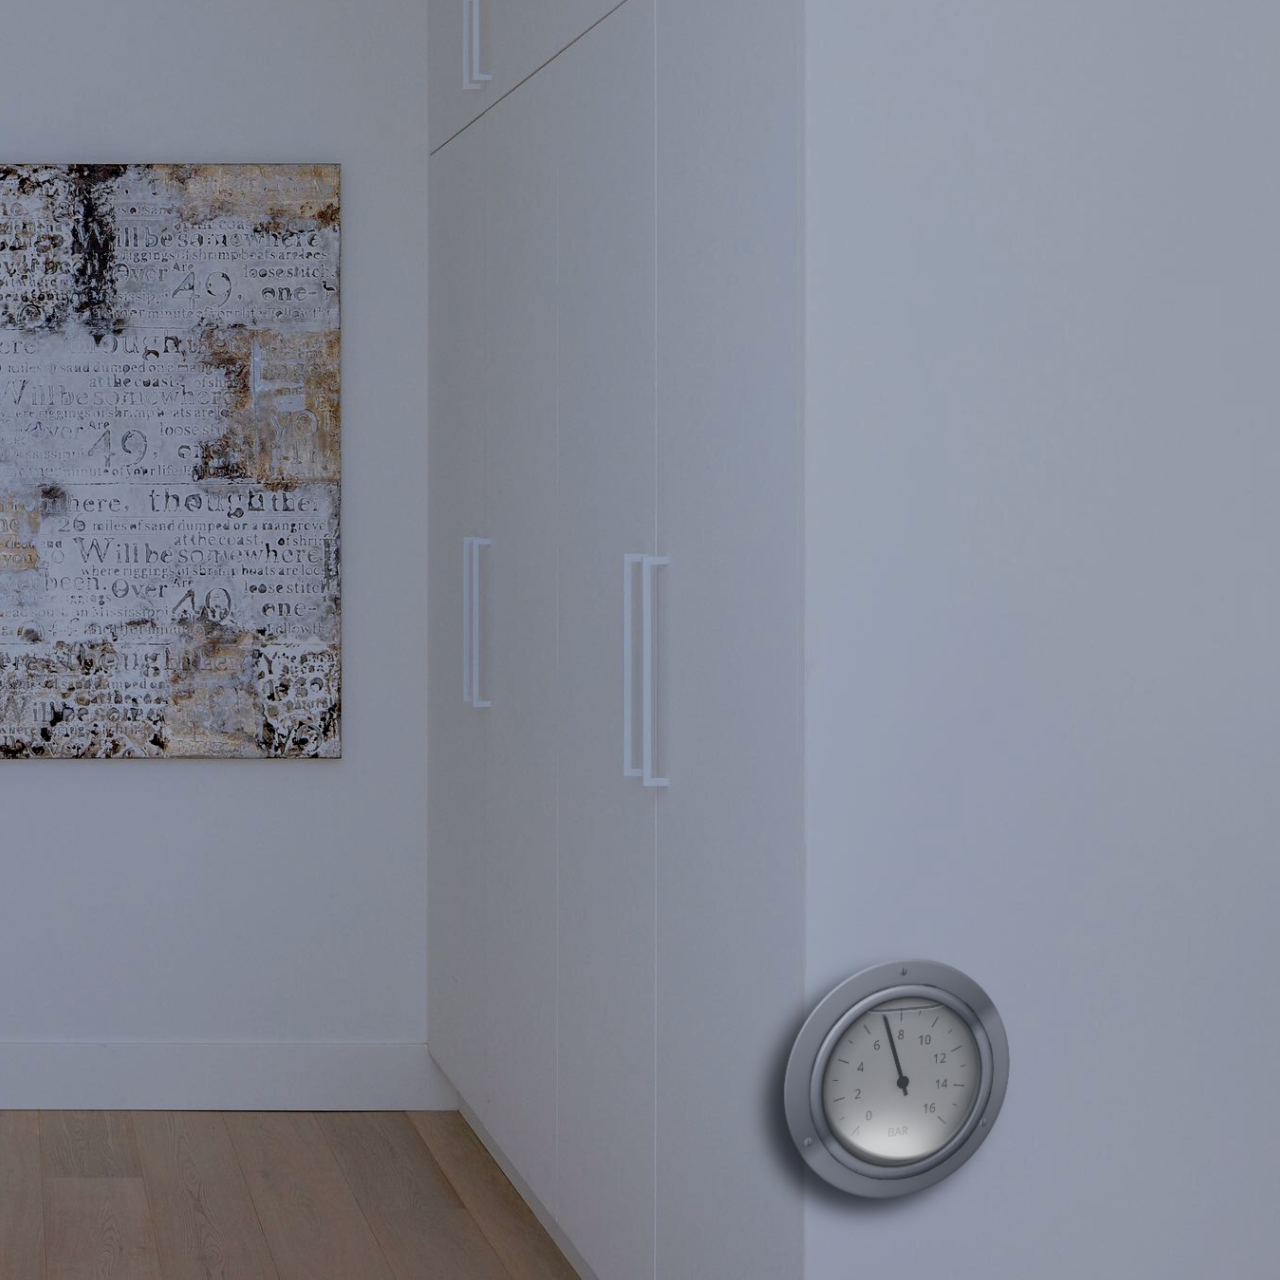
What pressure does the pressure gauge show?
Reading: 7 bar
